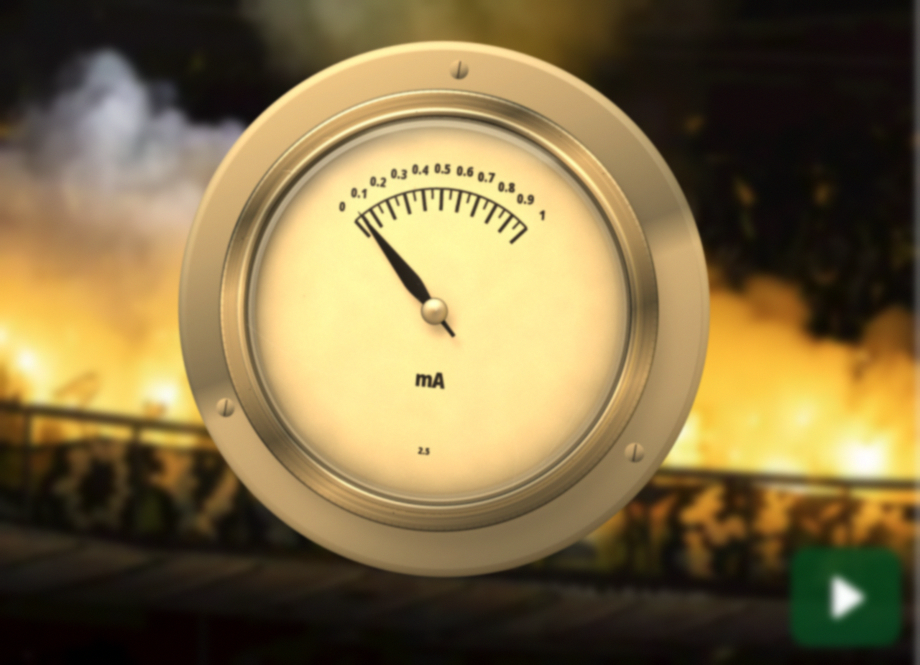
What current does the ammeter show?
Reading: 0.05 mA
